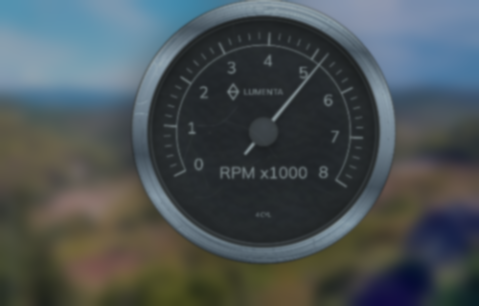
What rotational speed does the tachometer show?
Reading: 5200 rpm
